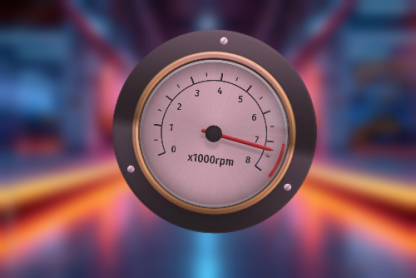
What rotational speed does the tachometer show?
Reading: 7250 rpm
